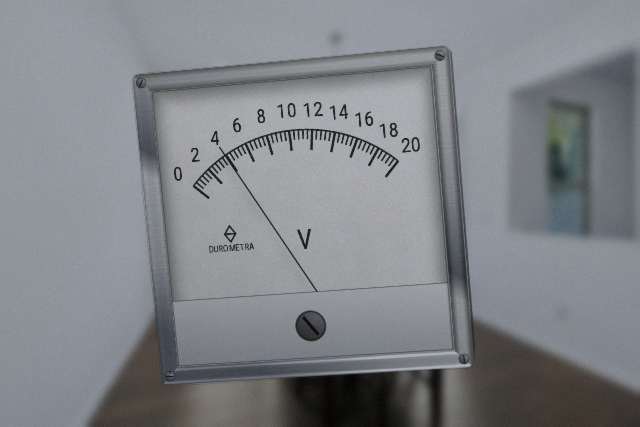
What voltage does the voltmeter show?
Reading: 4 V
